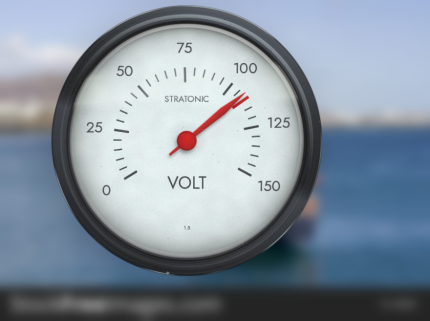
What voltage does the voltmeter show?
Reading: 107.5 V
